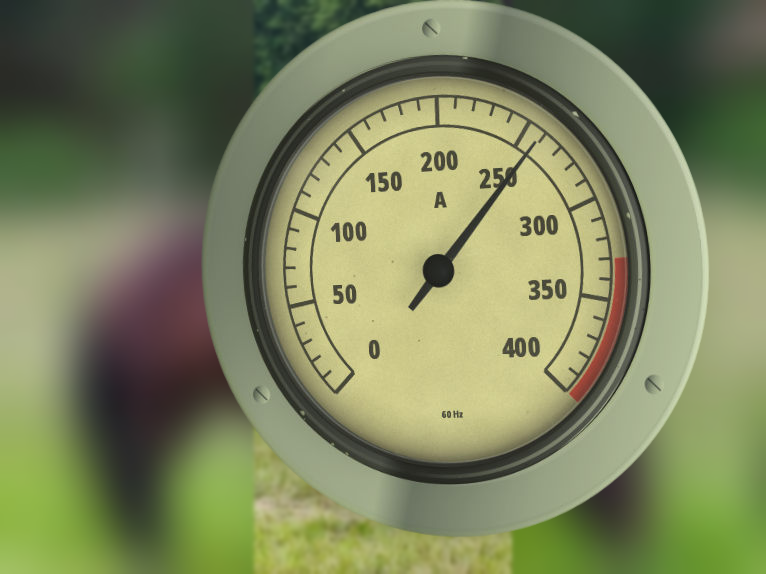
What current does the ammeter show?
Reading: 260 A
